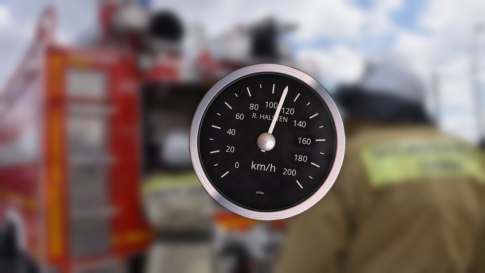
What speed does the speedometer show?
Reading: 110 km/h
